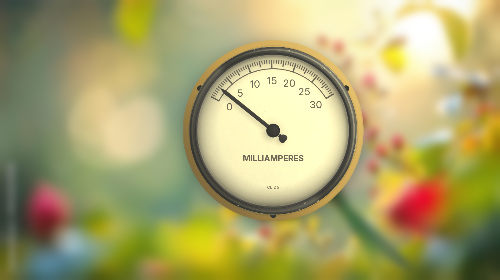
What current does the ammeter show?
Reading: 2.5 mA
